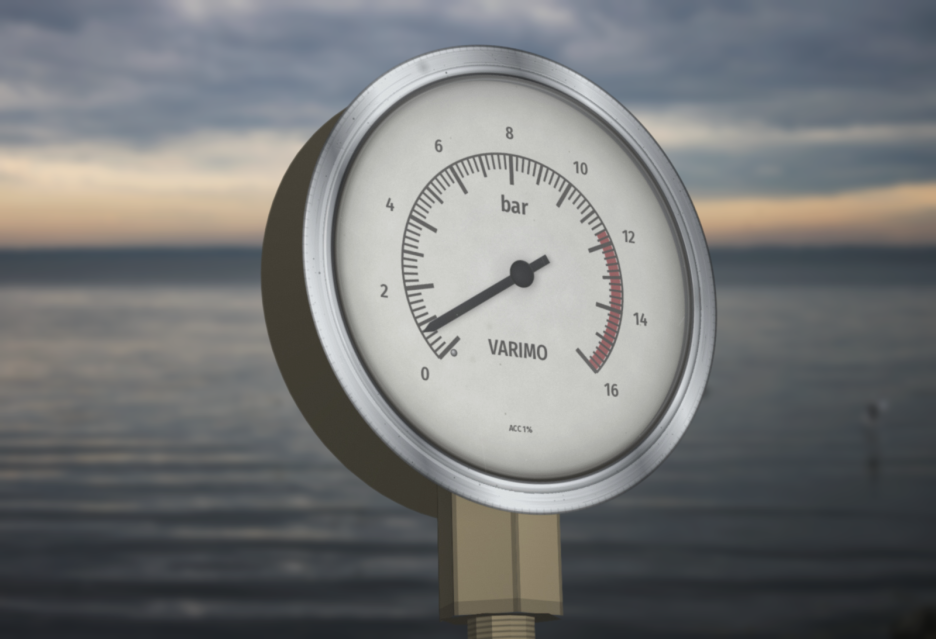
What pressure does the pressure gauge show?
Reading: 0.8 bar
